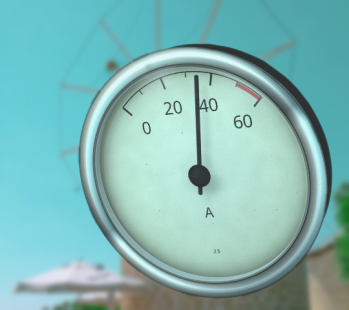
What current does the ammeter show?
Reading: 35 A
